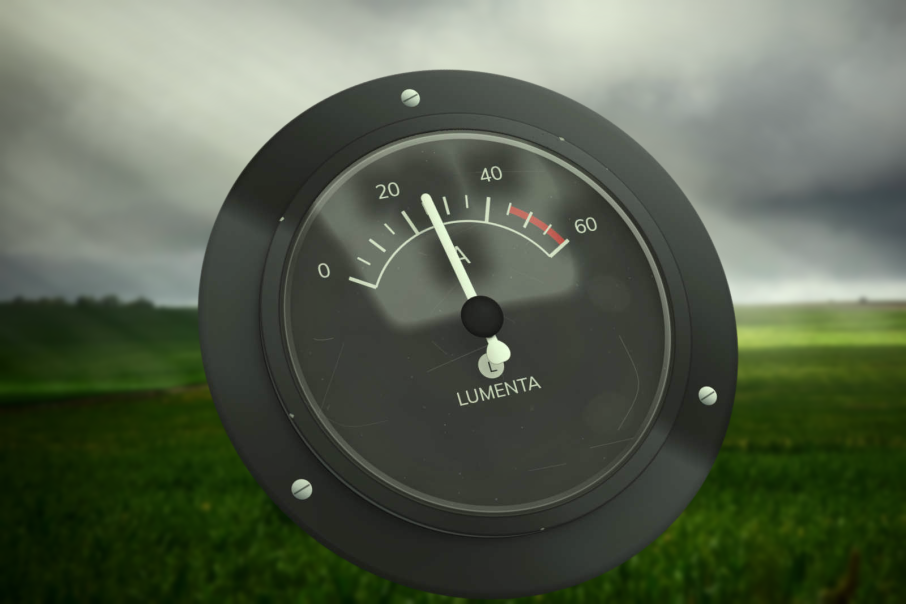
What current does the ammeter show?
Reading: 25 A
